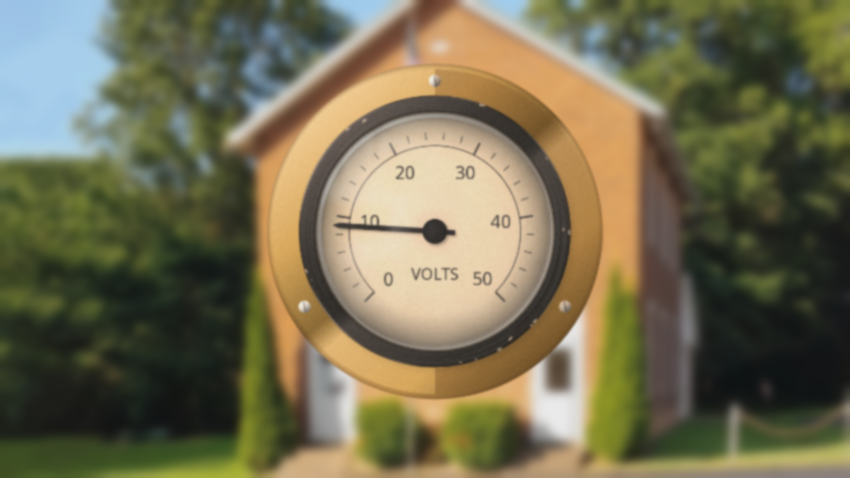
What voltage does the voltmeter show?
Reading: 9 V
